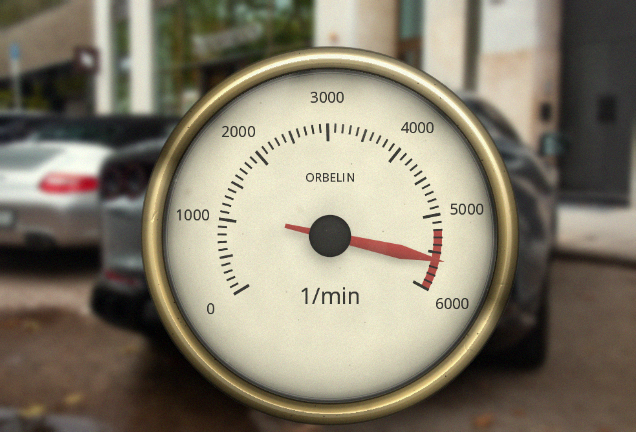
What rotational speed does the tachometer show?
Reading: 5600 rpm
